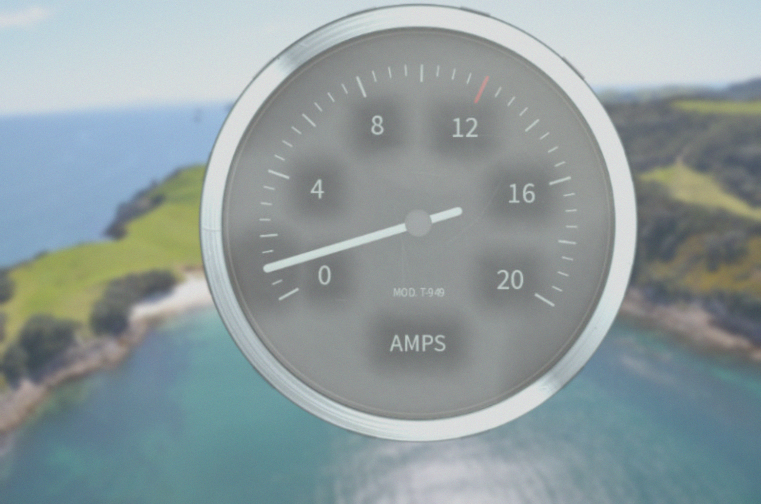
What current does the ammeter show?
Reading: 1 A
